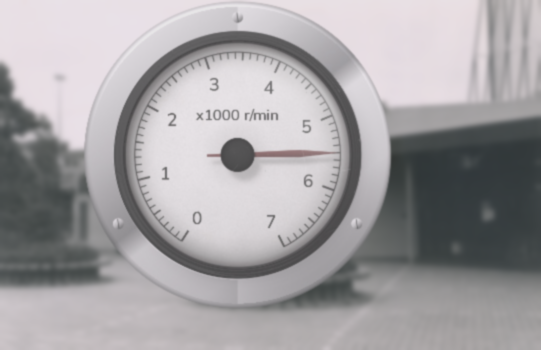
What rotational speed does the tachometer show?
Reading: 5500 rpm
